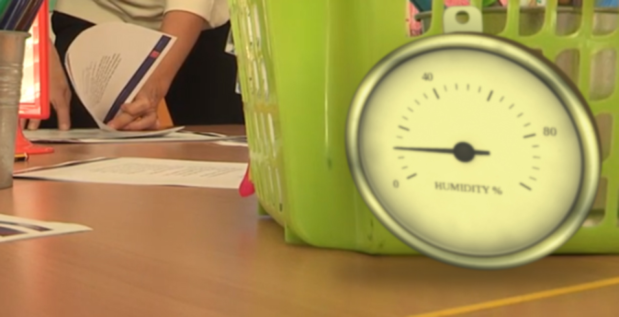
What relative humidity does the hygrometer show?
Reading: 12 %
